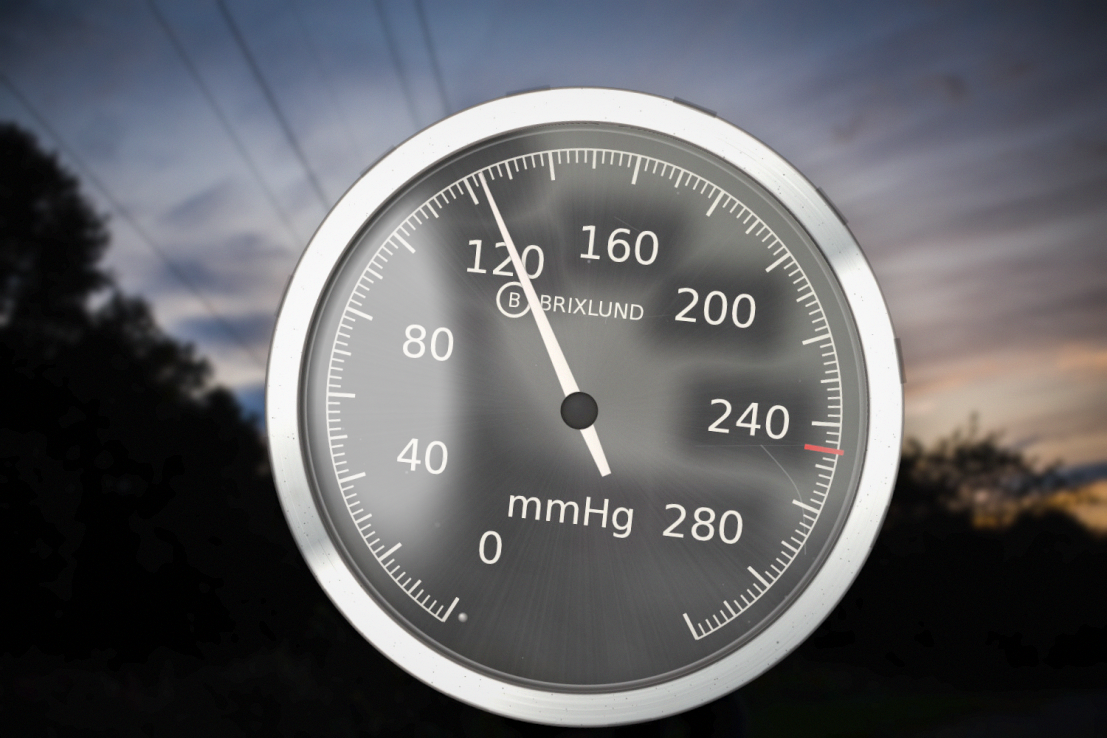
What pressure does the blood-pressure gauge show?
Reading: 124 mmHg
